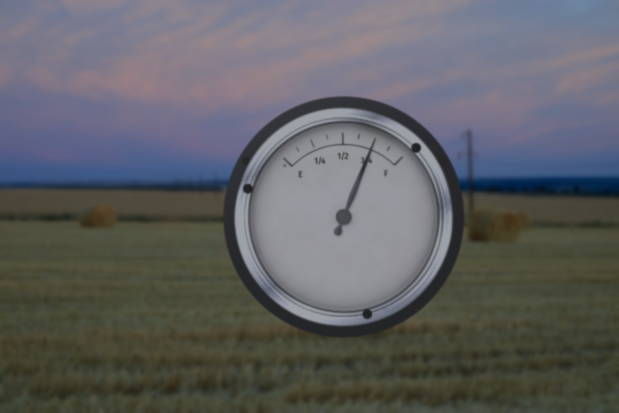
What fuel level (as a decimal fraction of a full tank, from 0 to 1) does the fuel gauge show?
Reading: 0.75
